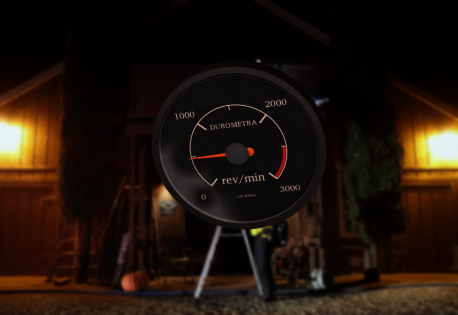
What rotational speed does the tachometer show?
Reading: 500 rpm
